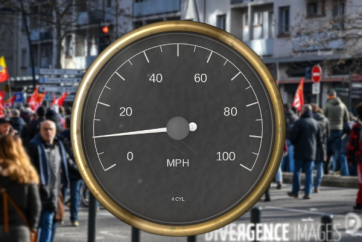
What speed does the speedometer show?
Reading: 10 mph
